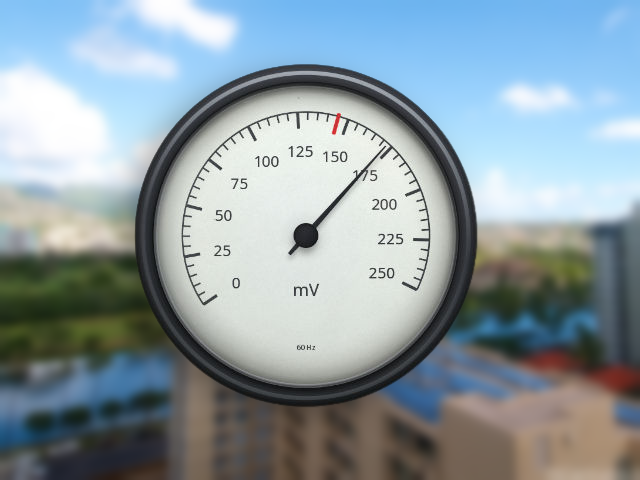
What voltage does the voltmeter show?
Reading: 172.5 mV
